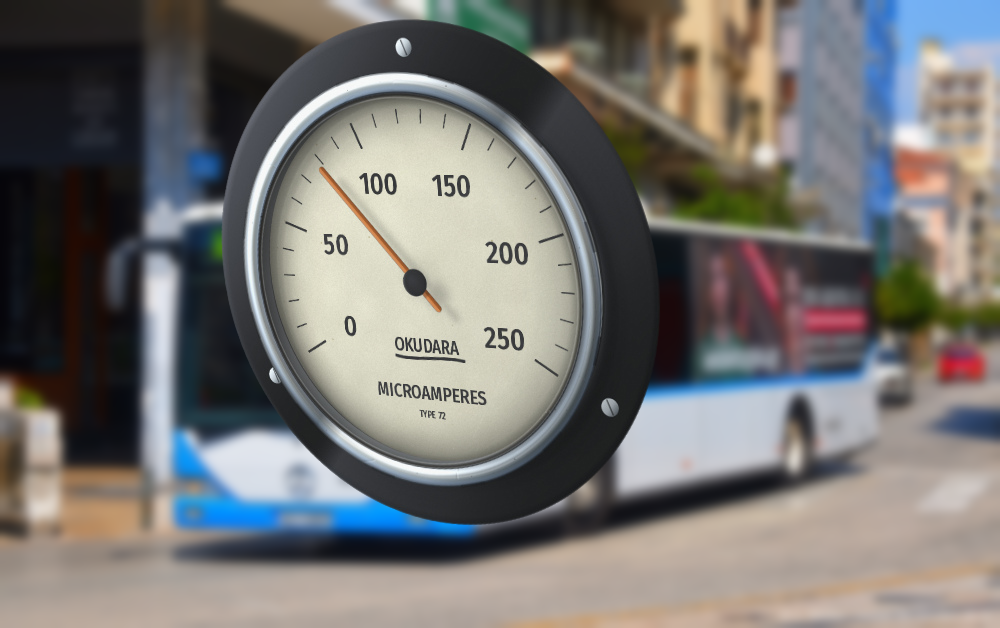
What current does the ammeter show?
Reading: 80 µA
